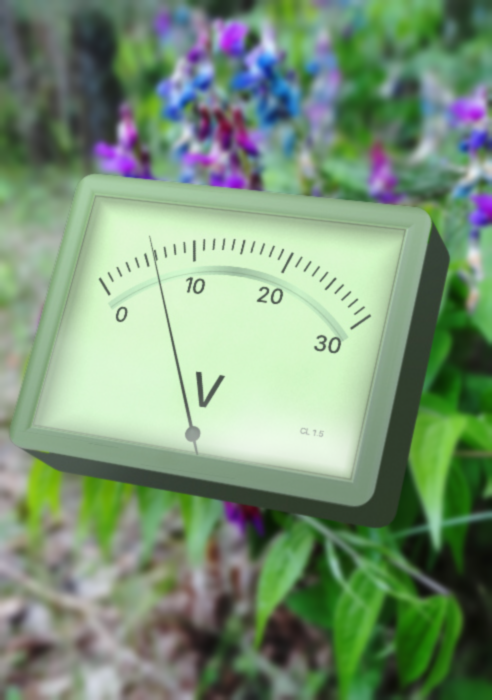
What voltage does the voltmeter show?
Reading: 6 V
